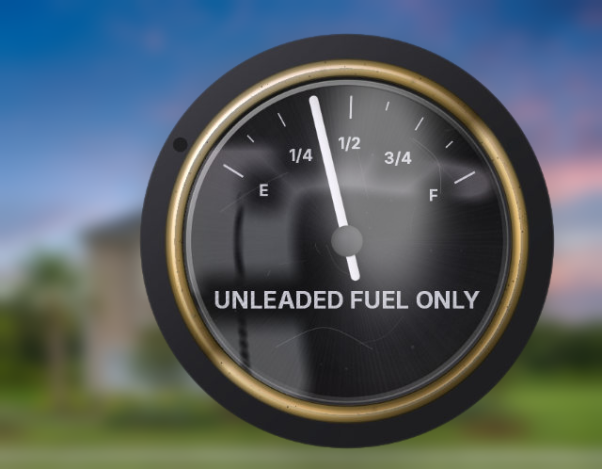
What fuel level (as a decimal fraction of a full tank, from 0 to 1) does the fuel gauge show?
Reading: 0.375
